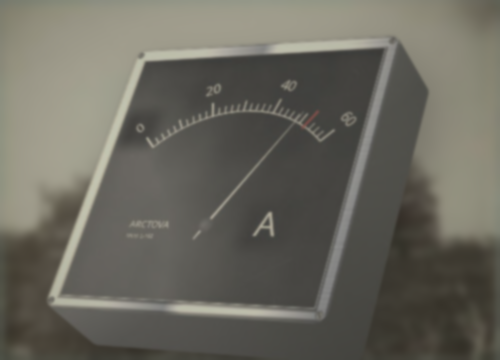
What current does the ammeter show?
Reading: 50 A
